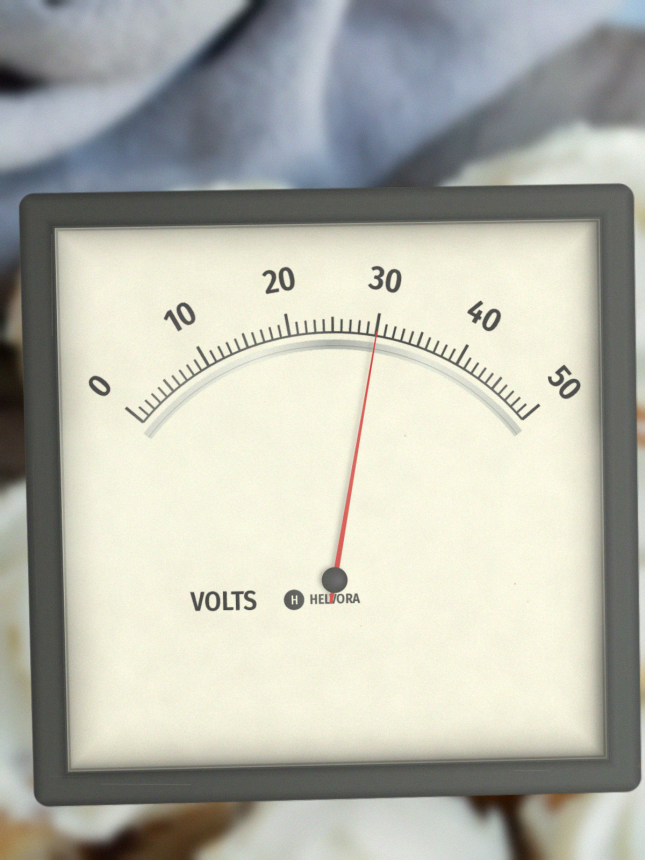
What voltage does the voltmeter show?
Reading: 30 V
